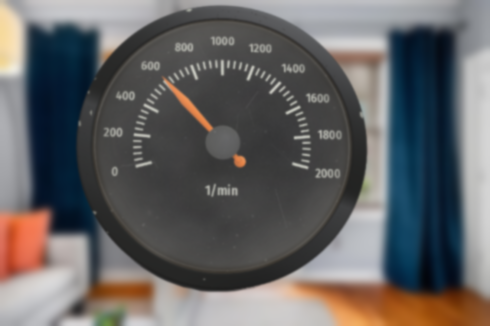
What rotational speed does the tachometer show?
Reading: 600 rpm
